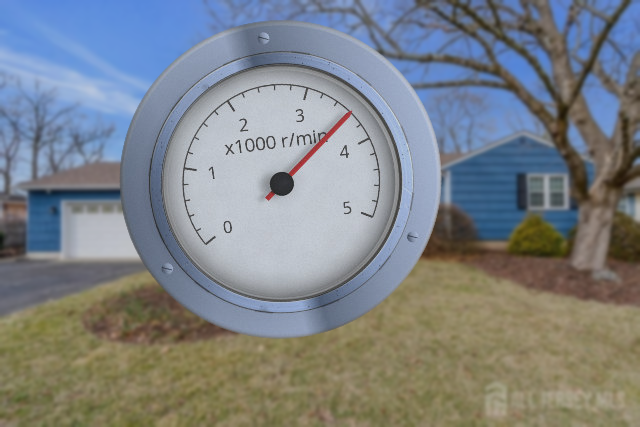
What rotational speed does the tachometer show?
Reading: 3600 rpm
